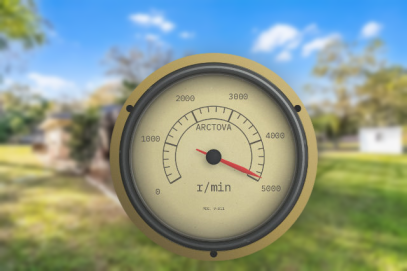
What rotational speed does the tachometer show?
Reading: 4900 rpm
